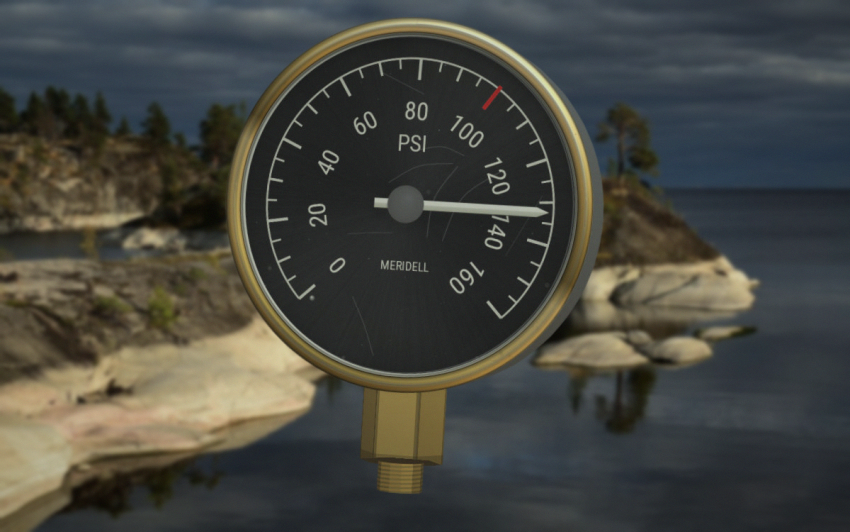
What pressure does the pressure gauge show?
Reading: 132.5 psi
